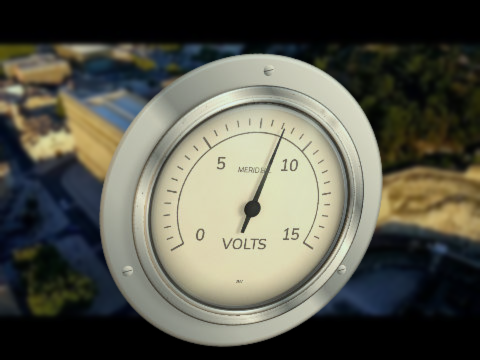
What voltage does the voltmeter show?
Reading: 8.5 V
